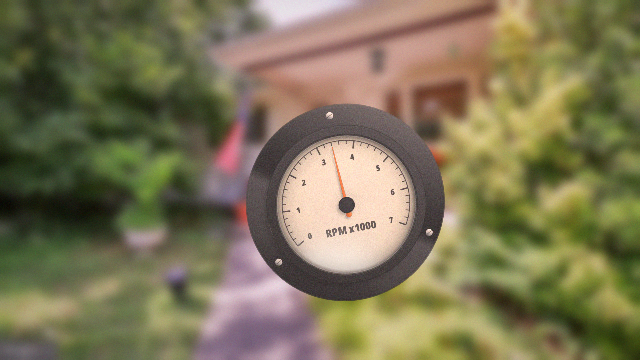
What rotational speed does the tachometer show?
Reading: 3400 rpm
